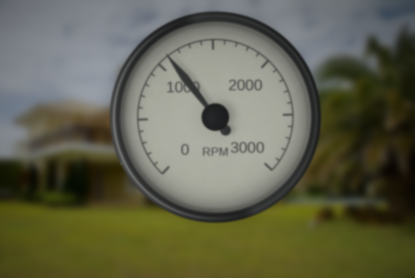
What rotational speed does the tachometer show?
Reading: 1100 rpm
